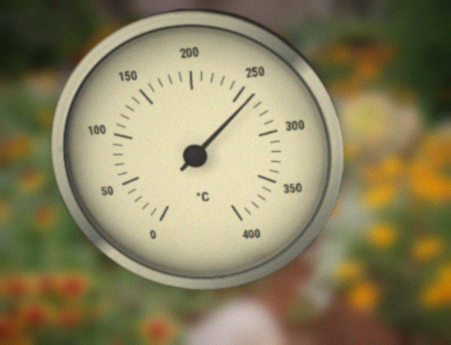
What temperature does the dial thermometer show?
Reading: 260 °C
